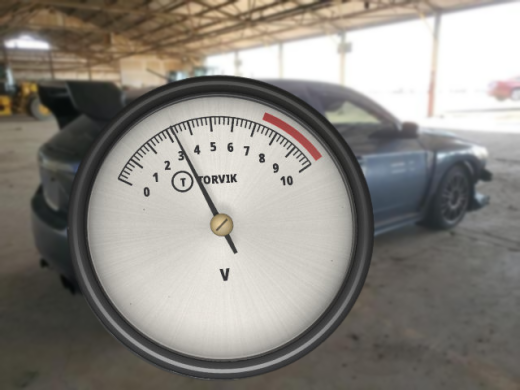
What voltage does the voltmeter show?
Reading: 3.2 V
